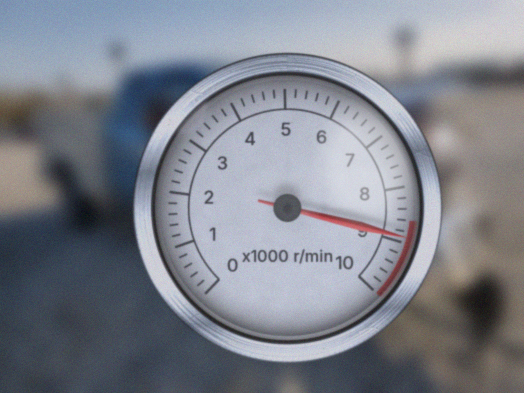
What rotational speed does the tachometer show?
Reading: 8900 rpm
